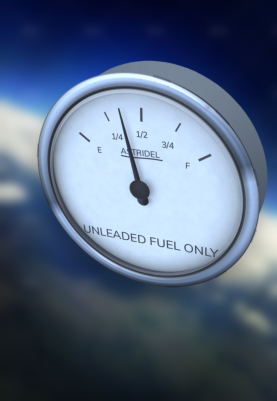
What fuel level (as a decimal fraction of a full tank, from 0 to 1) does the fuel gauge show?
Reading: 0.375
